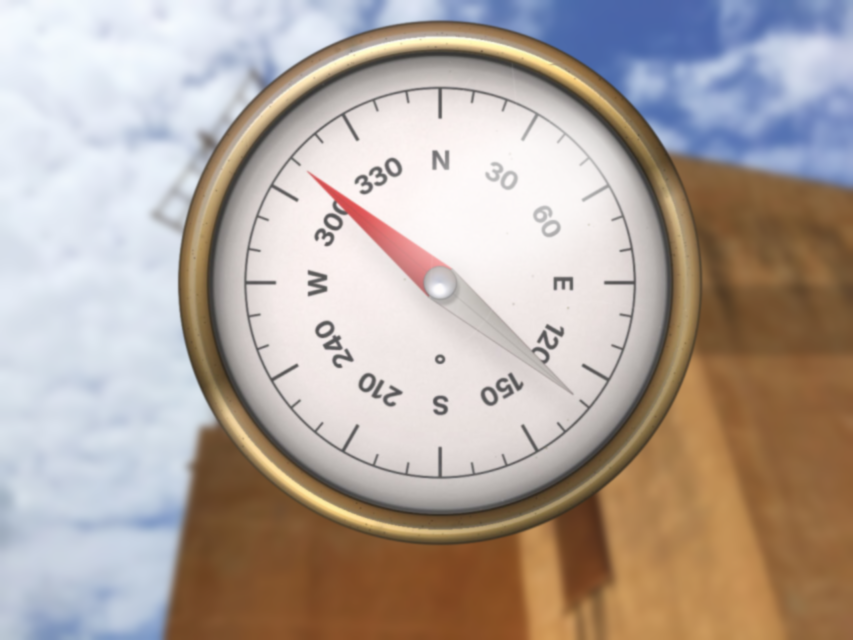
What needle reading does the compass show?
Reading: 310 °
